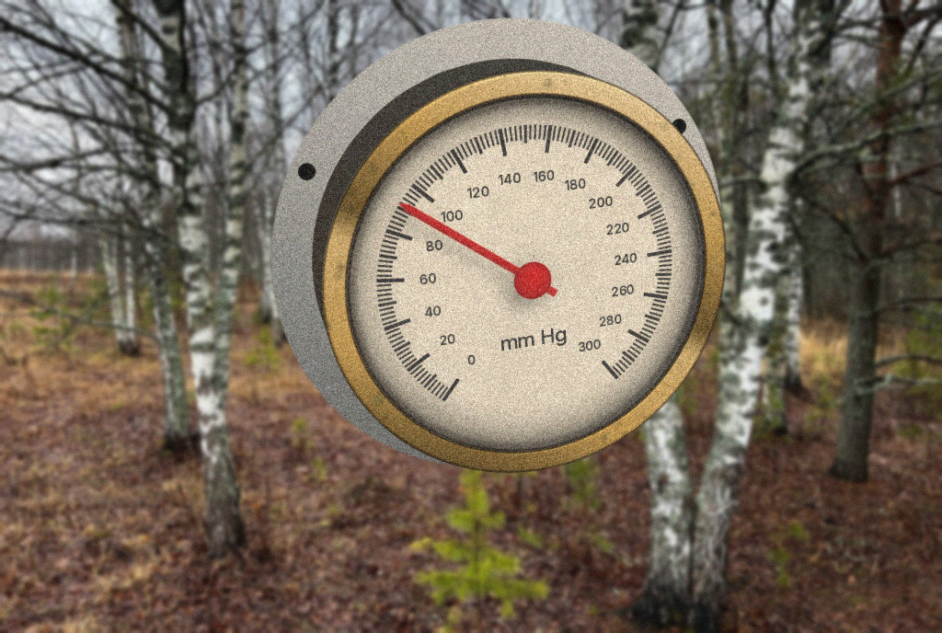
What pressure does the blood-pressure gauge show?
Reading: 92 mmHg
